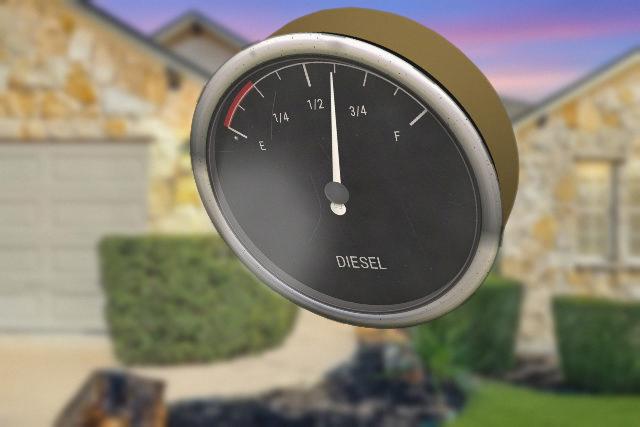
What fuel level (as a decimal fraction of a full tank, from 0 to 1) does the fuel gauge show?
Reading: 0.625
